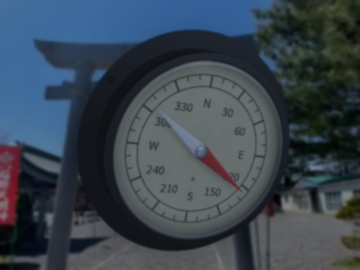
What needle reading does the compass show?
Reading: 125 °
